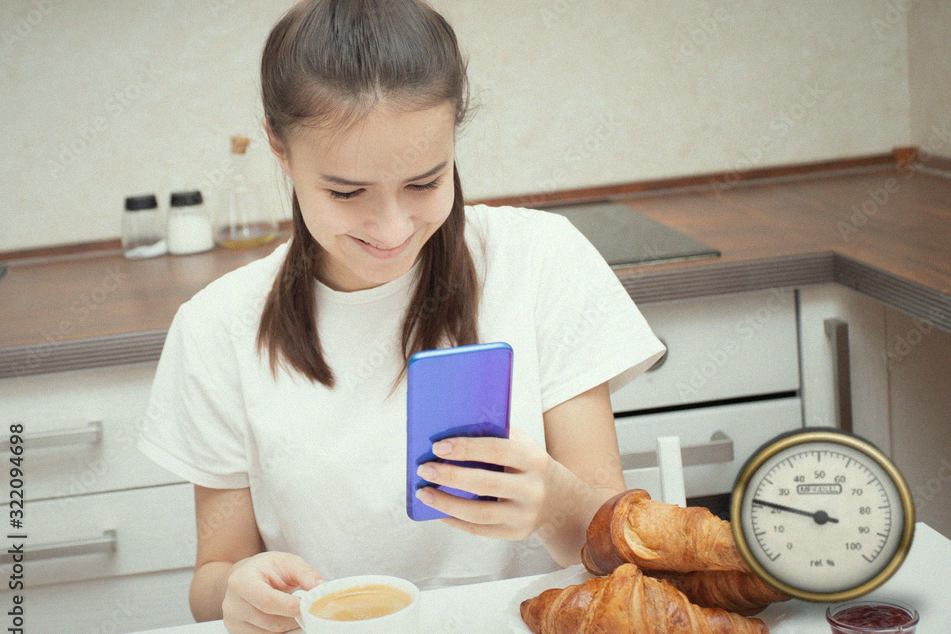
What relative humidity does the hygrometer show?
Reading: 22 %
